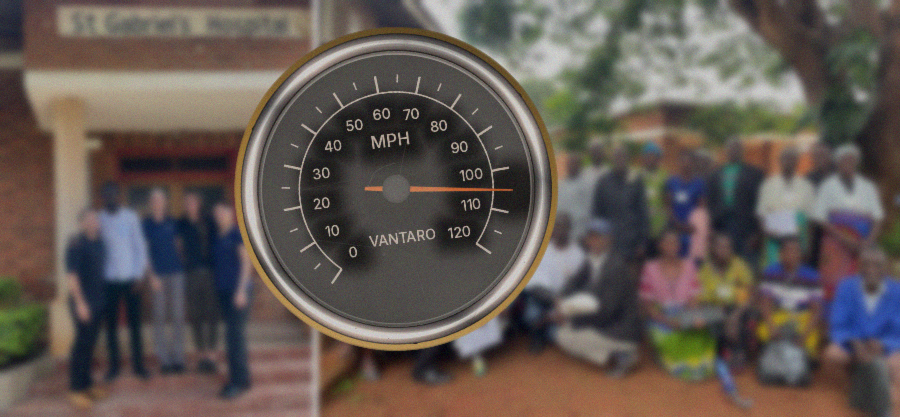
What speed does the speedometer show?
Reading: 105 mph
